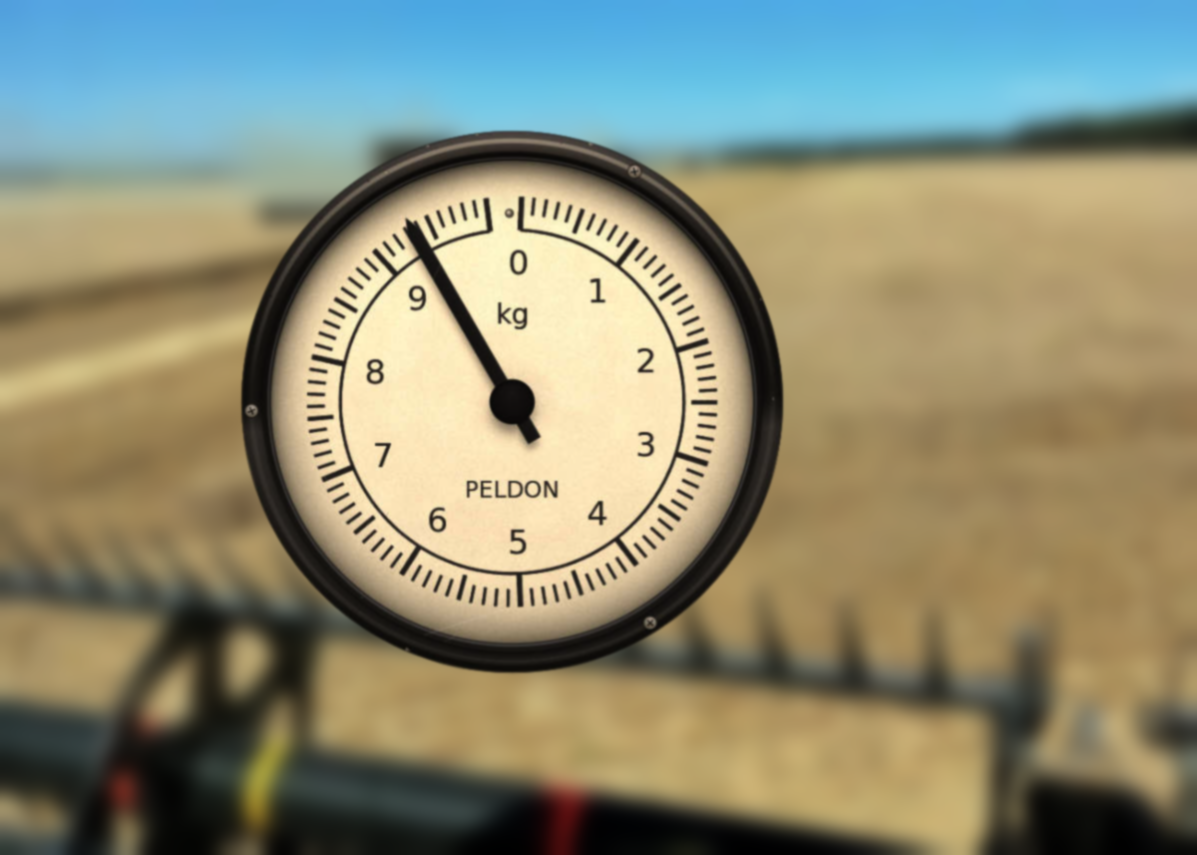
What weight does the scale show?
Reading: 9.35 kg
